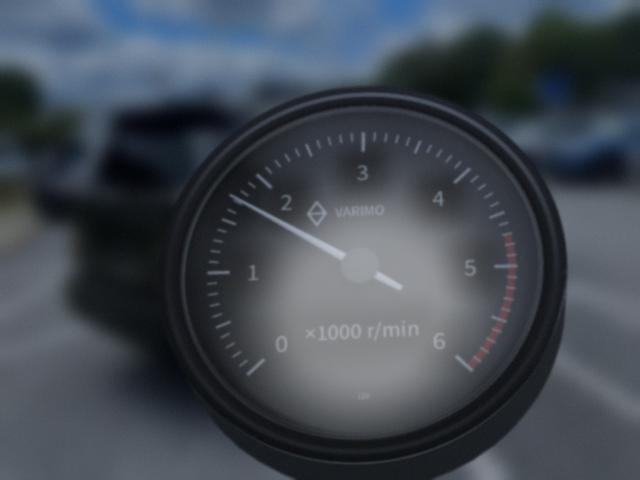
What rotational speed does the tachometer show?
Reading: 1700 rpm
